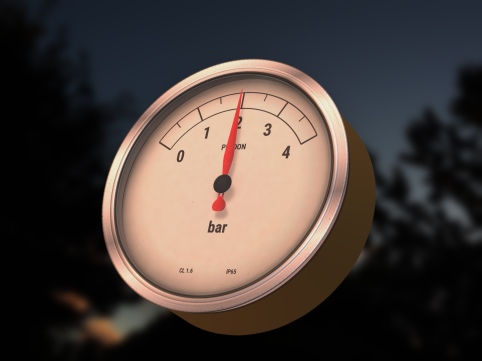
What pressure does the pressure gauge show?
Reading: 2 bar
